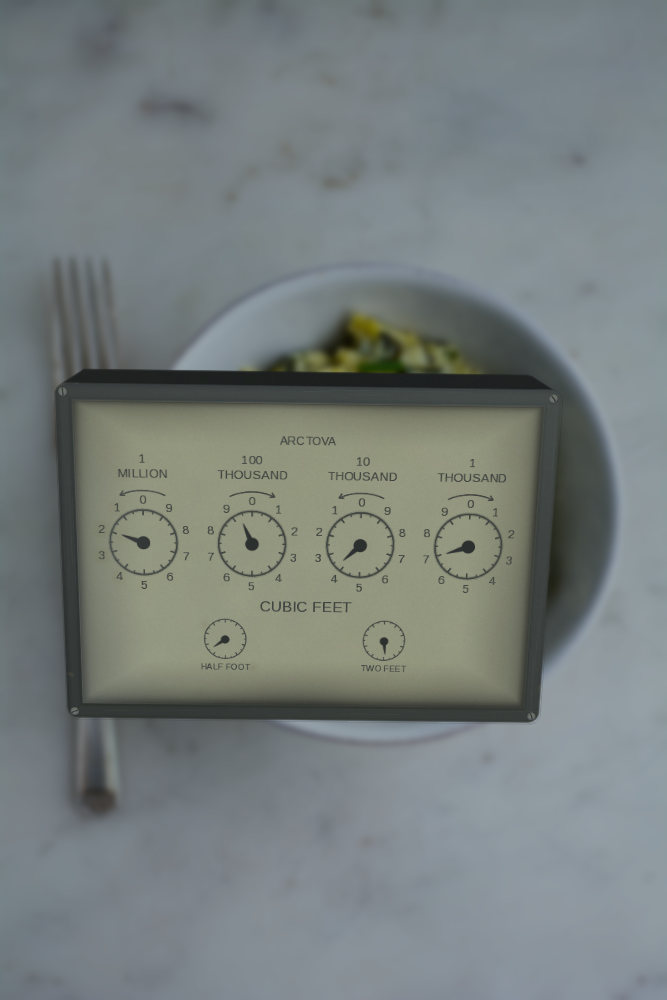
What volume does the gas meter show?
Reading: 193700 ft³
